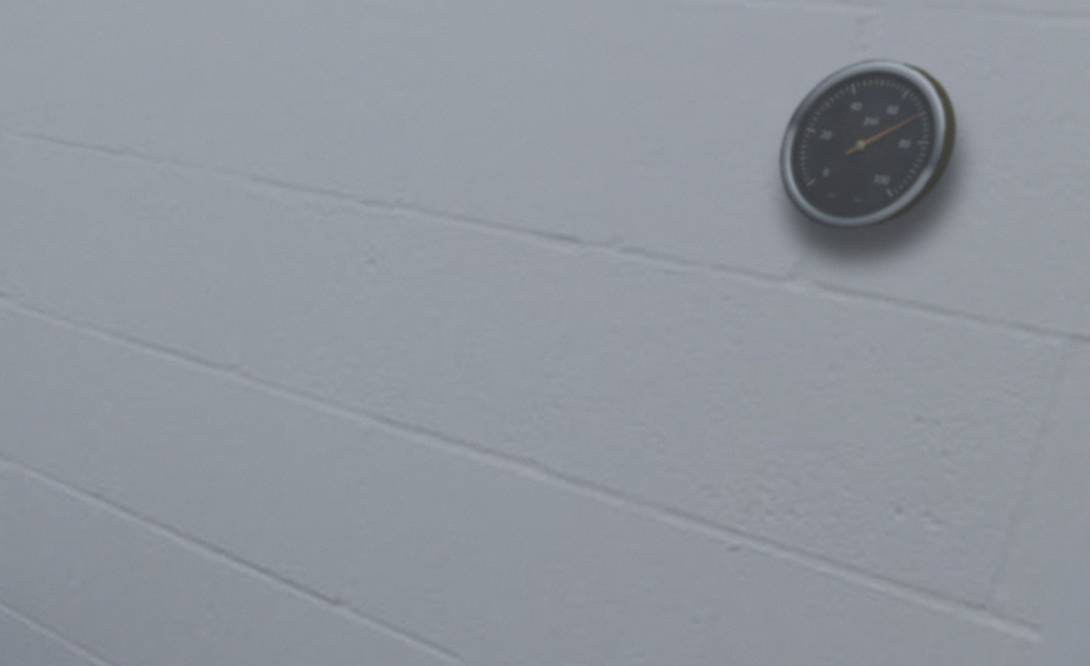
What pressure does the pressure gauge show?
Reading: 70 psi
